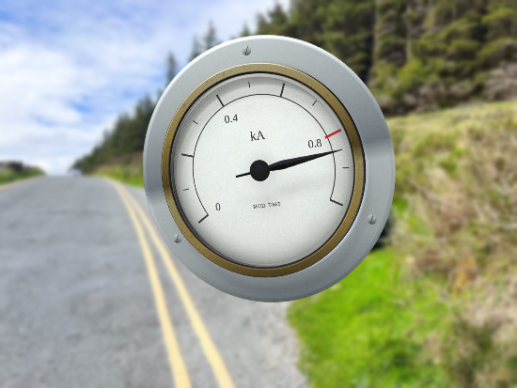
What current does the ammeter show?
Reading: 0.85 kA
